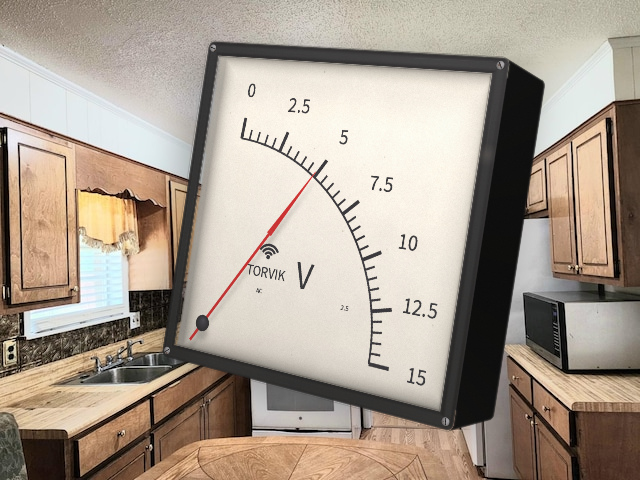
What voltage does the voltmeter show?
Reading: 5 V
